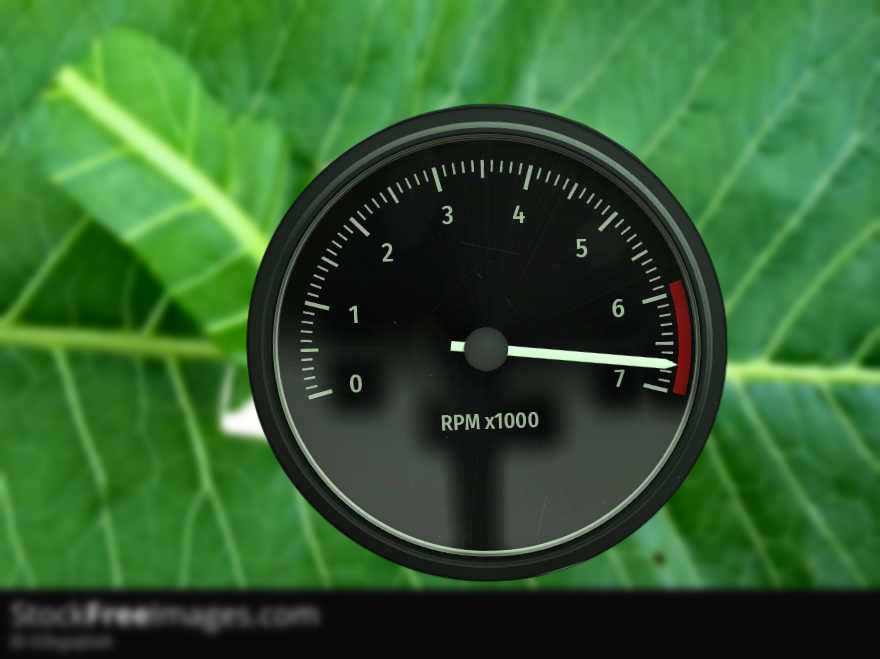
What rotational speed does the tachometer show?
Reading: 6700 rpm
